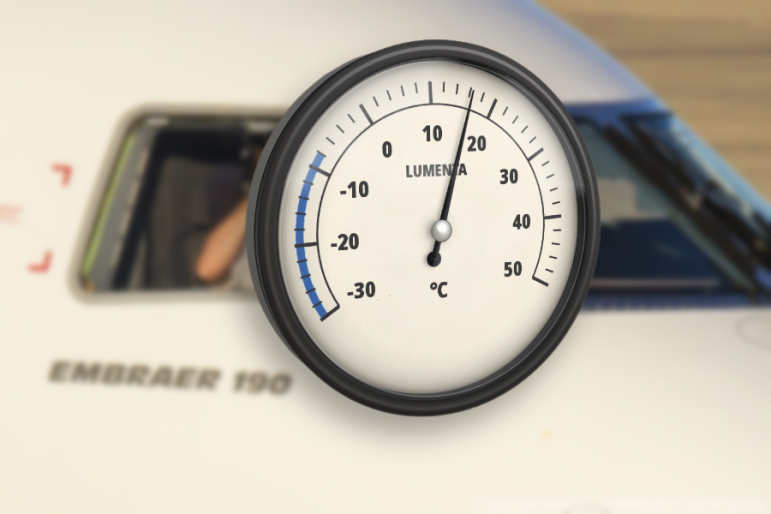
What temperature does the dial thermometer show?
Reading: 16 °C
